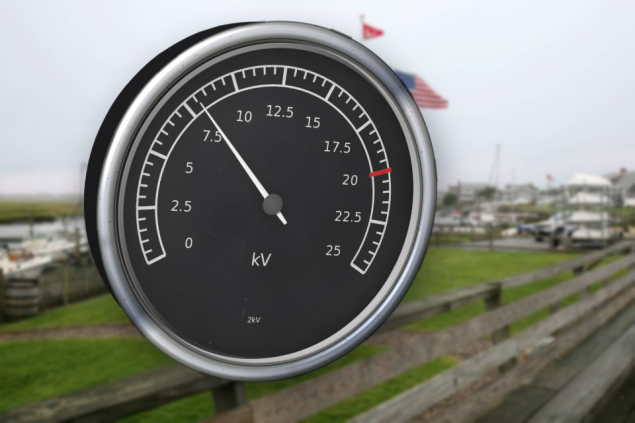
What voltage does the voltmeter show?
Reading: 8 kV
